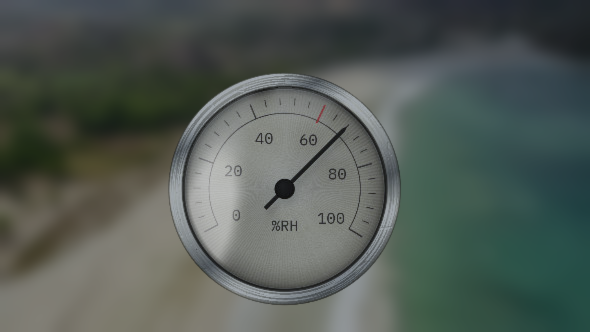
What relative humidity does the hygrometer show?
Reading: 68 %
